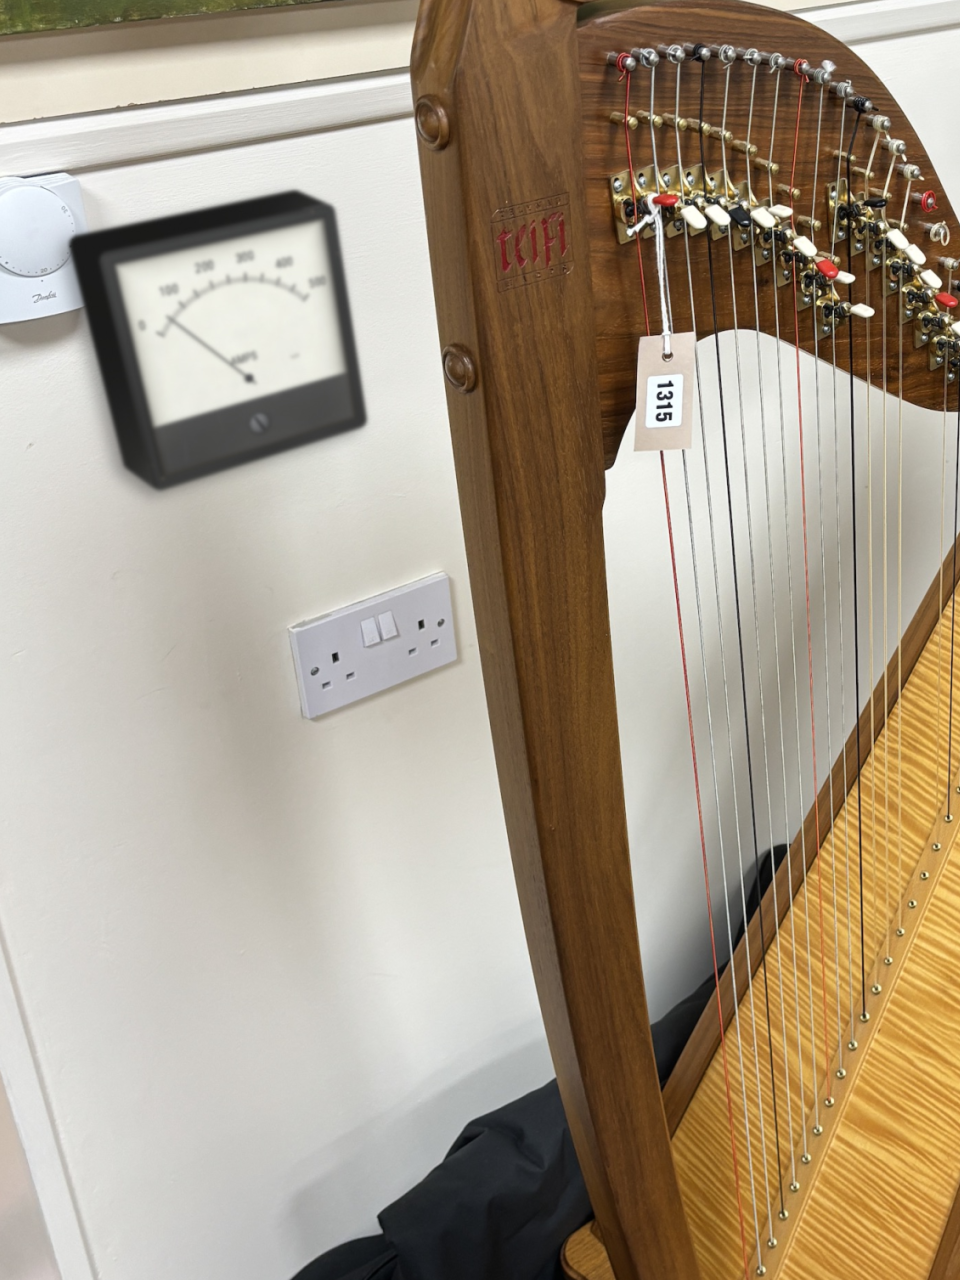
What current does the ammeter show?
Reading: 50 A
